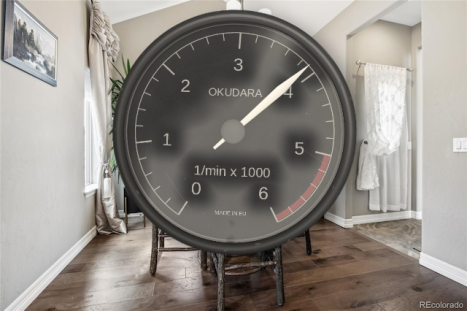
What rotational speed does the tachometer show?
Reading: 3900 rpm
